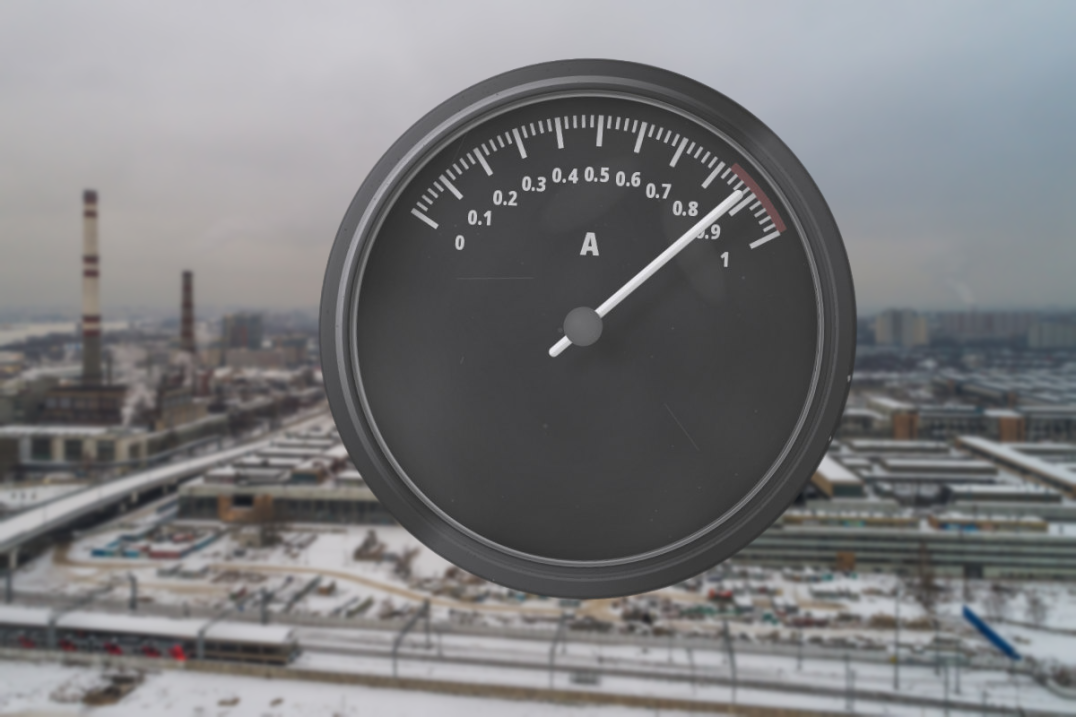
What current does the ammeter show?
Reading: 0.88 A
